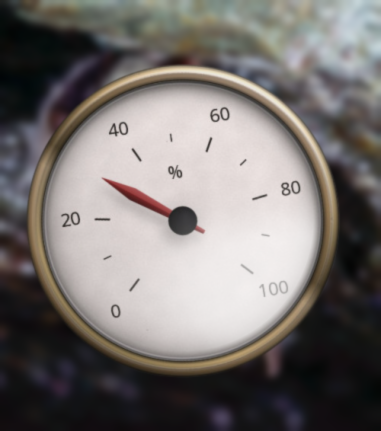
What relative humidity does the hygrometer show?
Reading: 30 %
